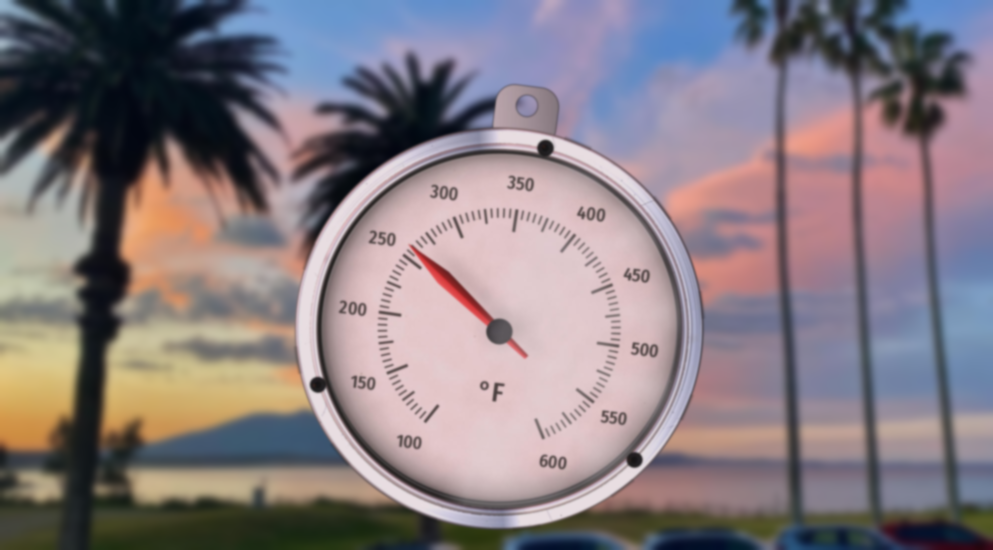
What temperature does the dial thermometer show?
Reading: 260 °F
